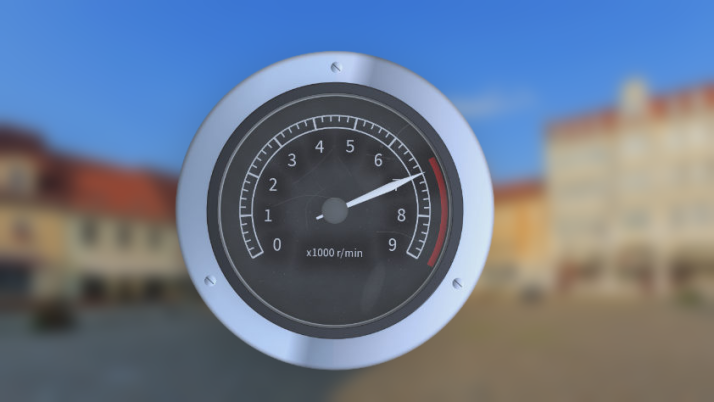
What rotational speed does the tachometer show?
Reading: 7000 rpm
